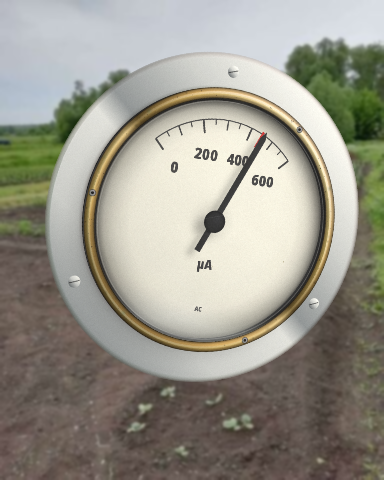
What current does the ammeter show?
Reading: 450 µA
